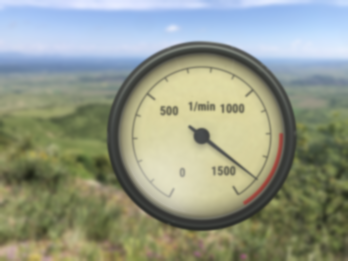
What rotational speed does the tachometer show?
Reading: 1400 rpm
